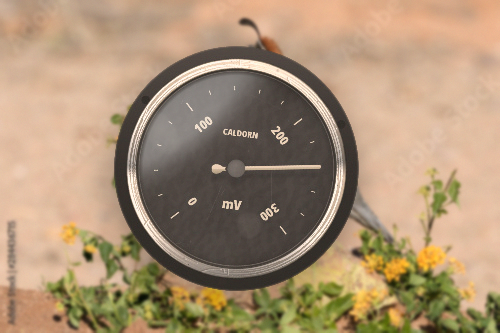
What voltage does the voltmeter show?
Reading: 240 mV
